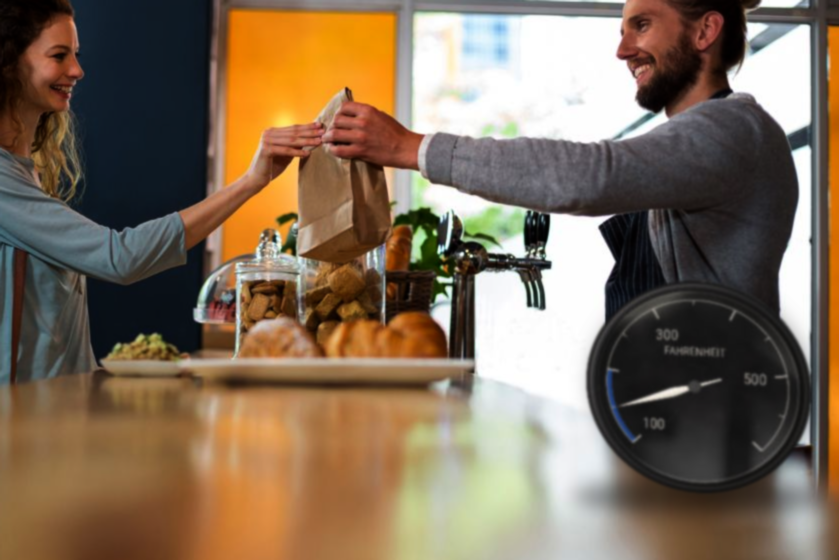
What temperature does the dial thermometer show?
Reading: 150 °F
